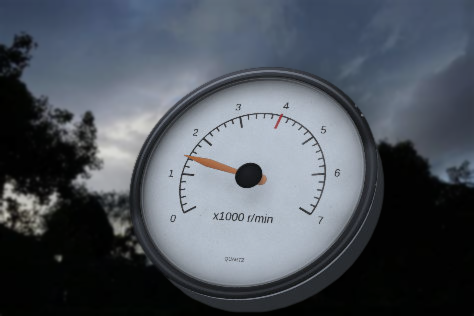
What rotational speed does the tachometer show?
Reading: 1400 rpm
